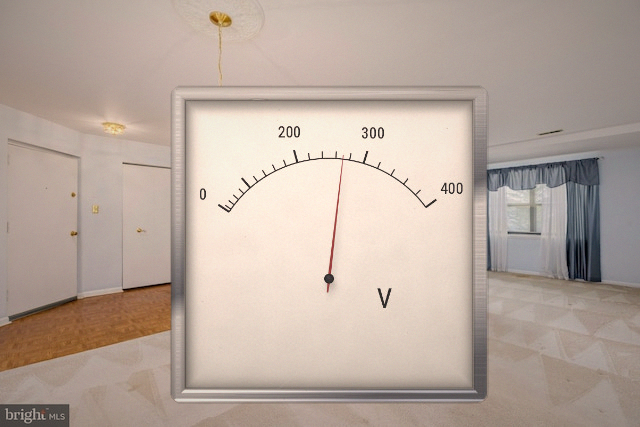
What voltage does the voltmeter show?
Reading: 270 V
